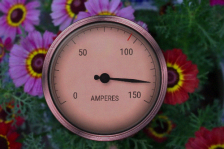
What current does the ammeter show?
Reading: 135 A
